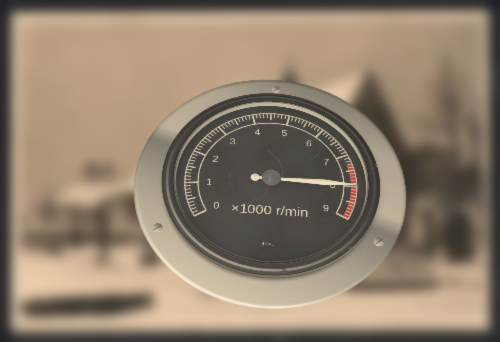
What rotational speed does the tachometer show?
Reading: 8000 rpm
